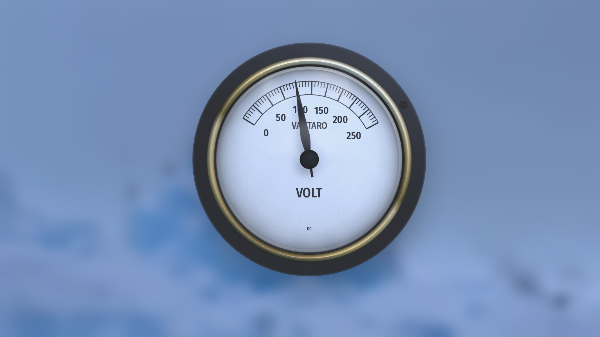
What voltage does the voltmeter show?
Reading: 100 V
